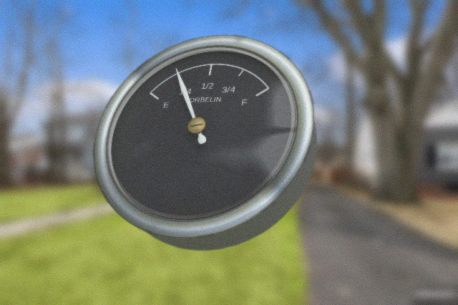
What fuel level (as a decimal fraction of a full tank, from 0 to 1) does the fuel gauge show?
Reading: 0.25
